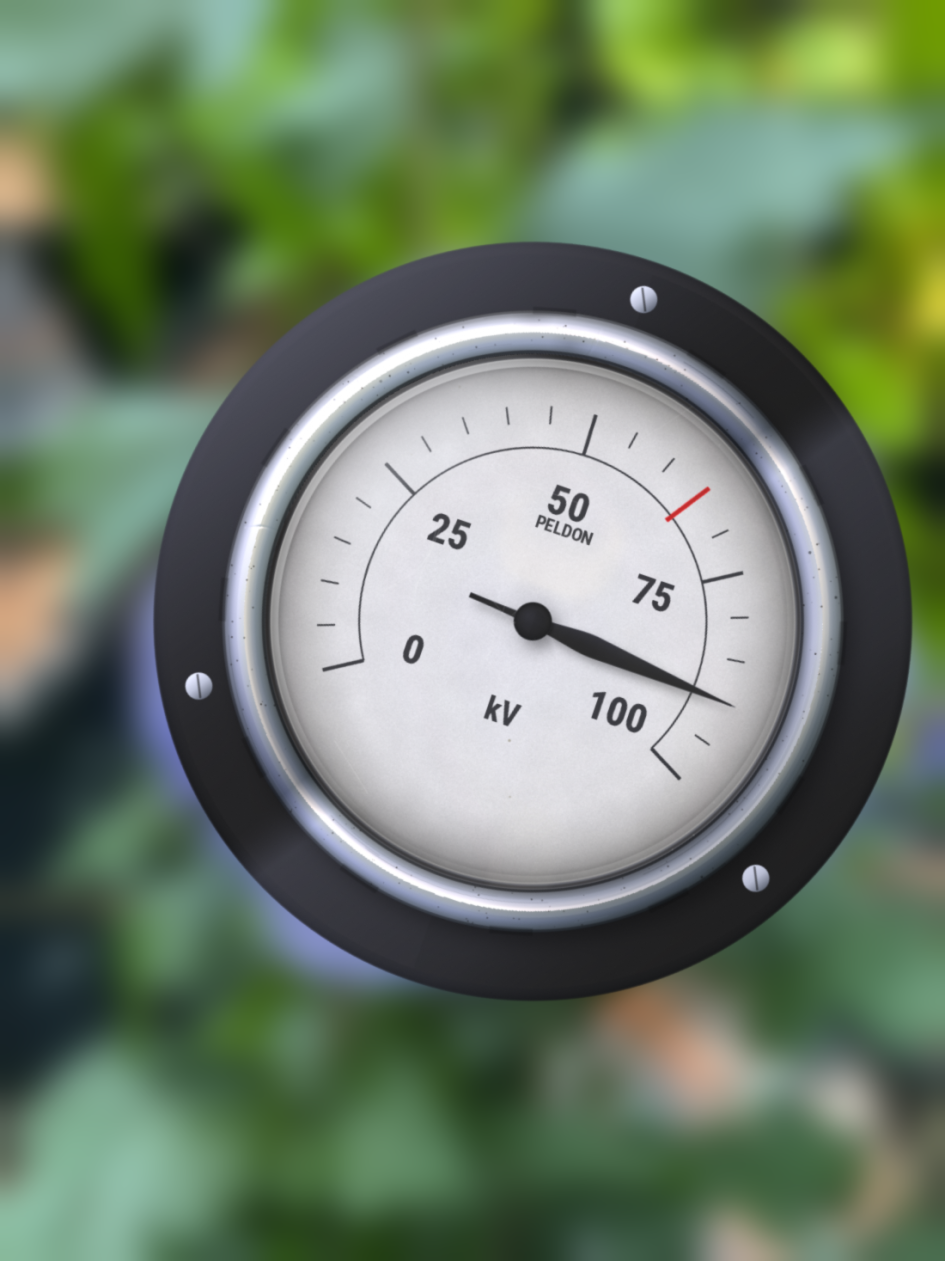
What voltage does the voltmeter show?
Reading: 90 kV
